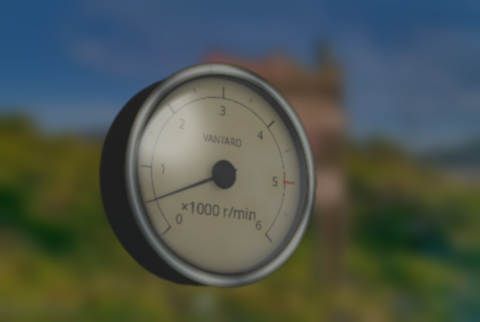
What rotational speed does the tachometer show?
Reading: 500 rpm
